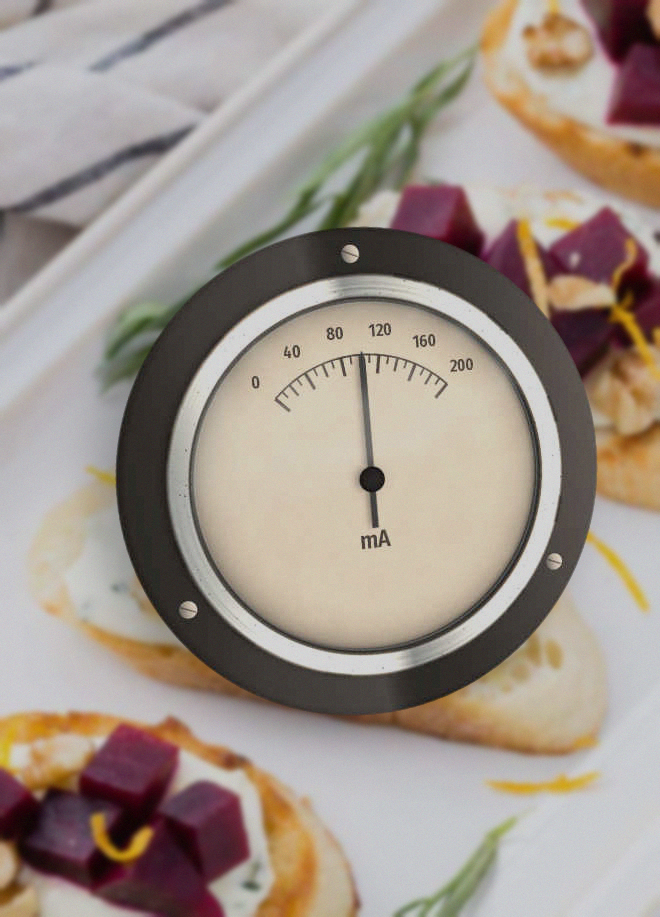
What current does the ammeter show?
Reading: 100 mA
